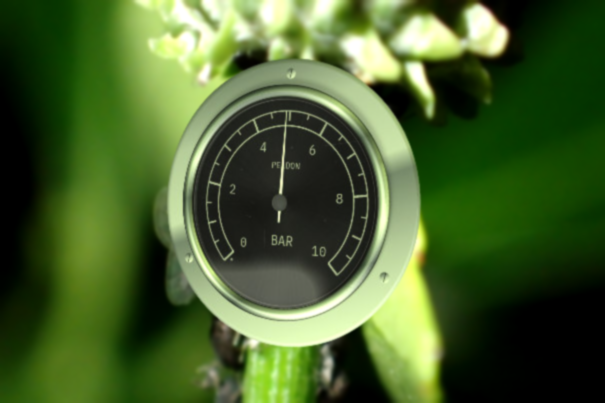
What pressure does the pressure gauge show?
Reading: 5 bar
